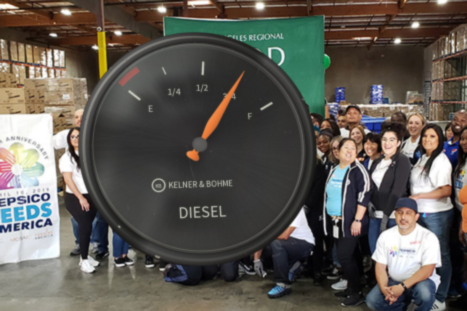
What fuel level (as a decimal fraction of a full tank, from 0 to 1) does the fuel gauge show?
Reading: 0.75
